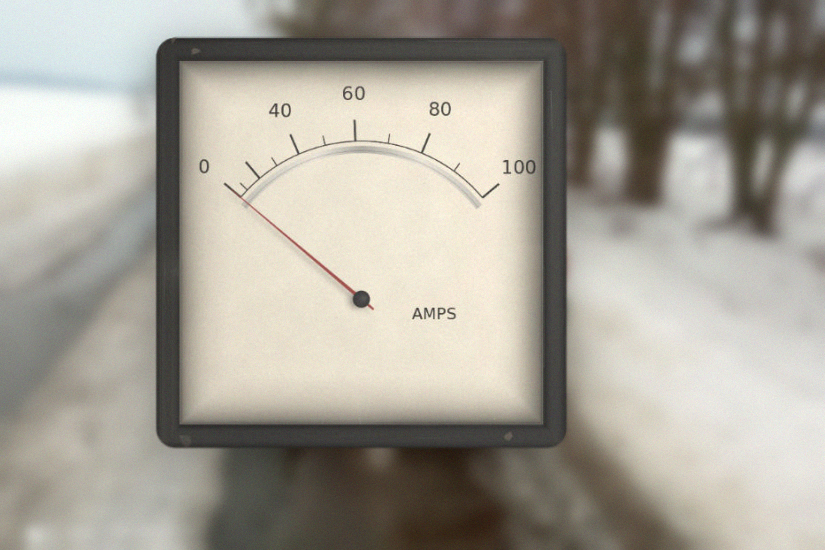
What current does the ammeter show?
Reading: 0 A
